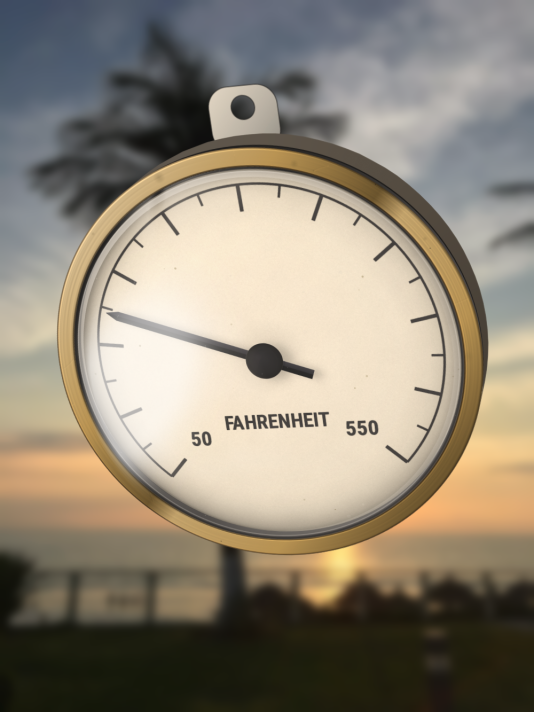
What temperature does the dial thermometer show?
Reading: 175 °F
